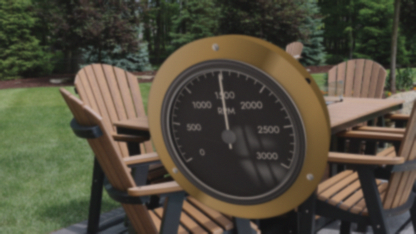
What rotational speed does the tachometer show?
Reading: 1500 rpm
